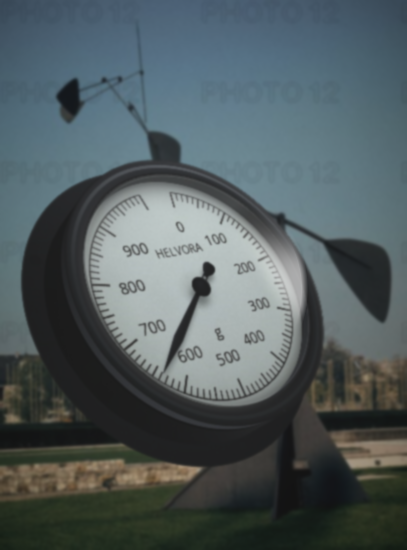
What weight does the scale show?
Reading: 640 g
